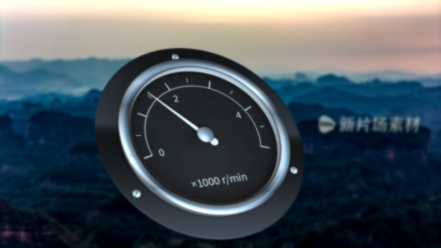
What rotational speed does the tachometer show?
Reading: 1500 rpm
